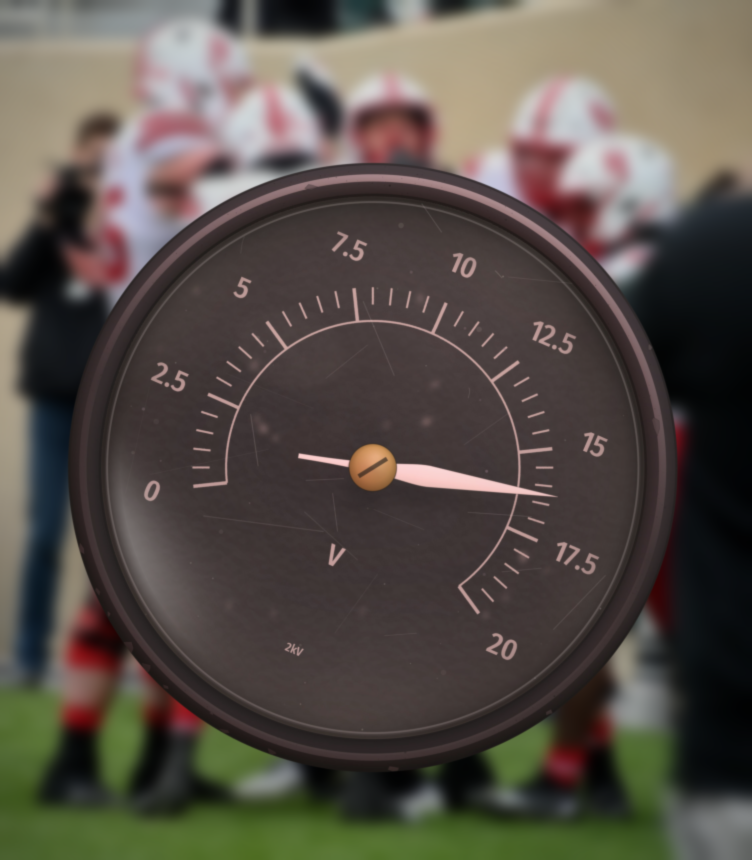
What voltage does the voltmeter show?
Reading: 16.25 V
